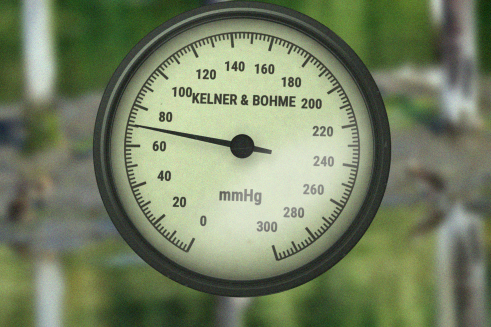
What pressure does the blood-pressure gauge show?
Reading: 70 mmHg
